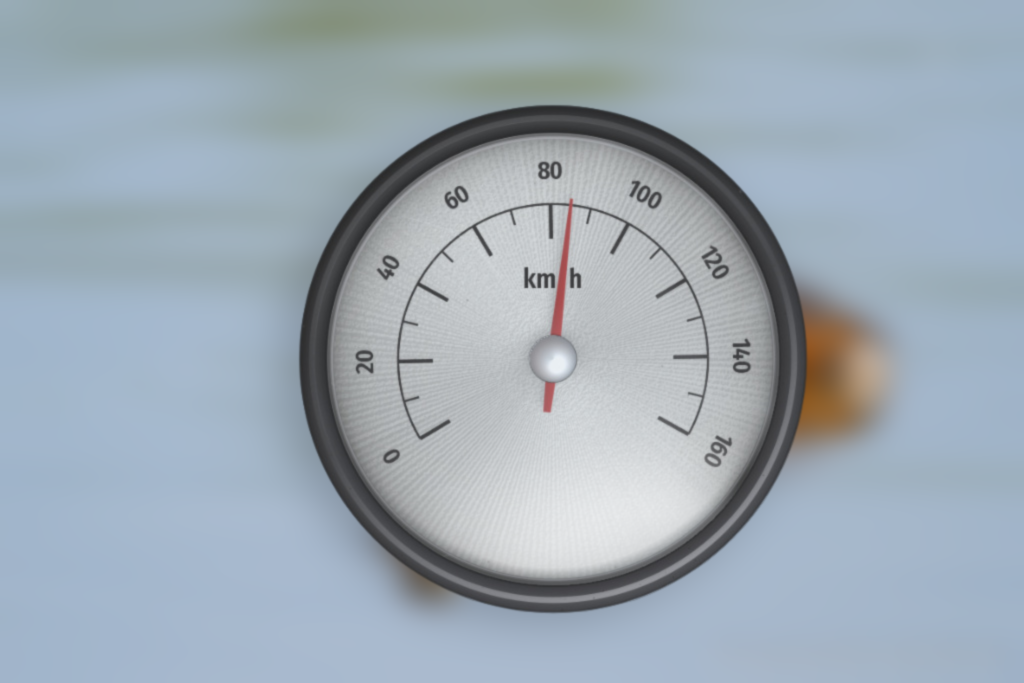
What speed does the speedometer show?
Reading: 85 km/h
